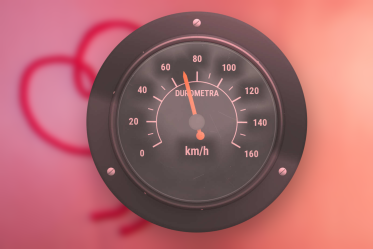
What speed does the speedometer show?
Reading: 70 km/h
